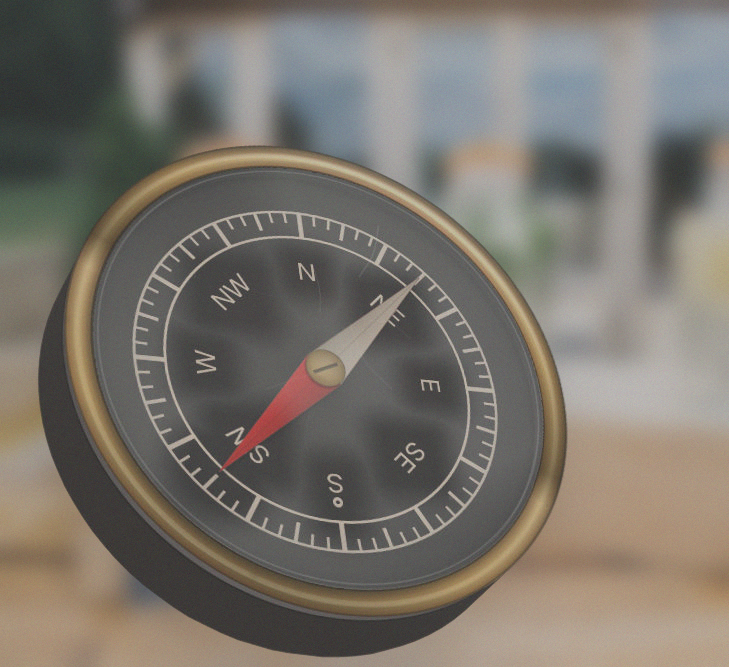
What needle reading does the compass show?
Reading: 225 °
